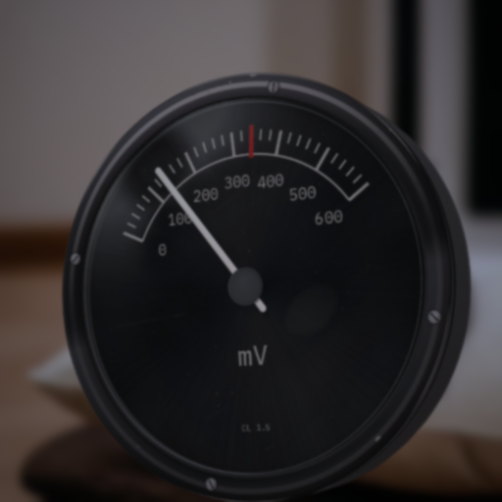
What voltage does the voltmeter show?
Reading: 140 mV
